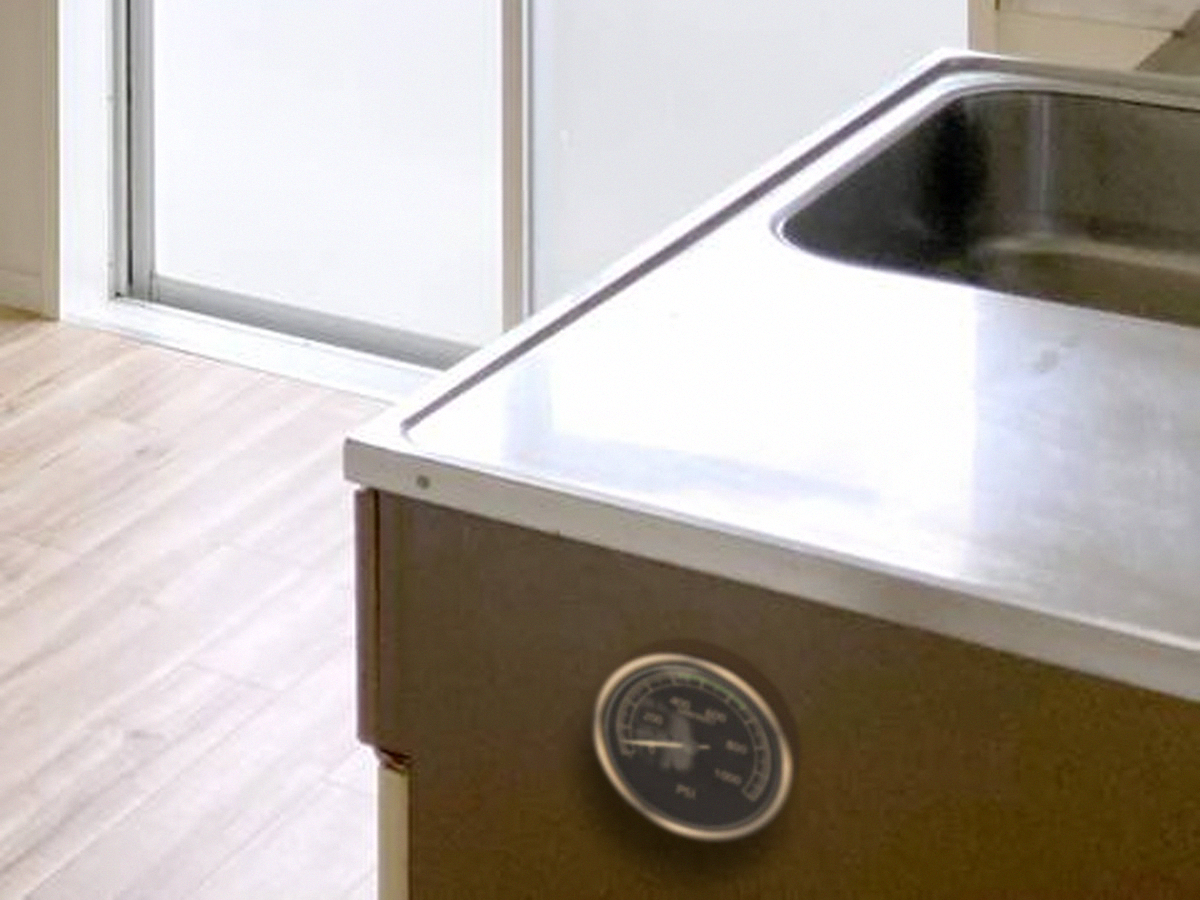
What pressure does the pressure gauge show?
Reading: 50 psi
